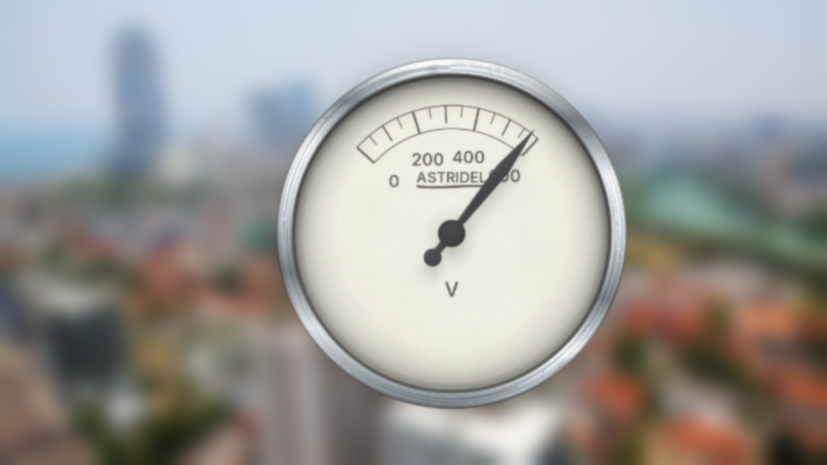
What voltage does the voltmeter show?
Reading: 575 V
